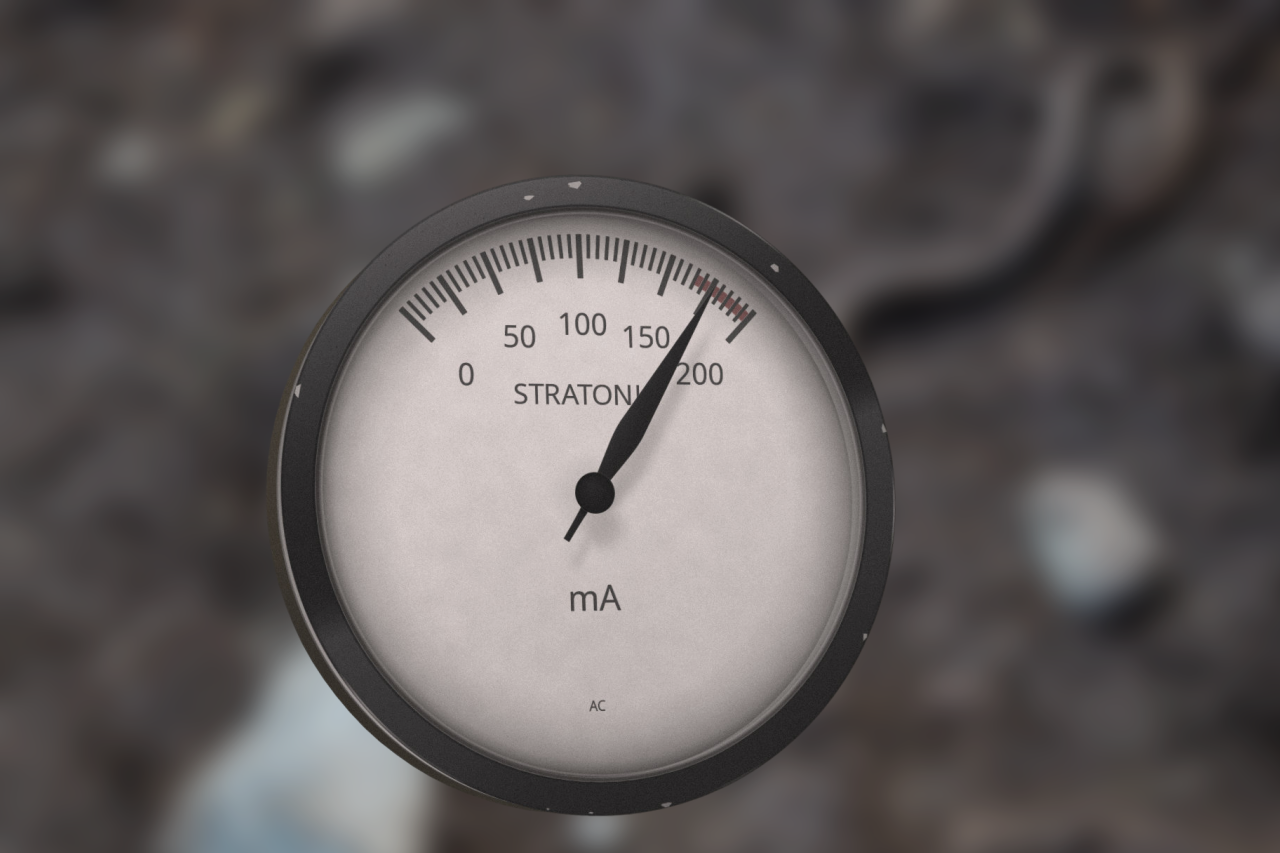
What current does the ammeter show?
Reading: 175 mA
